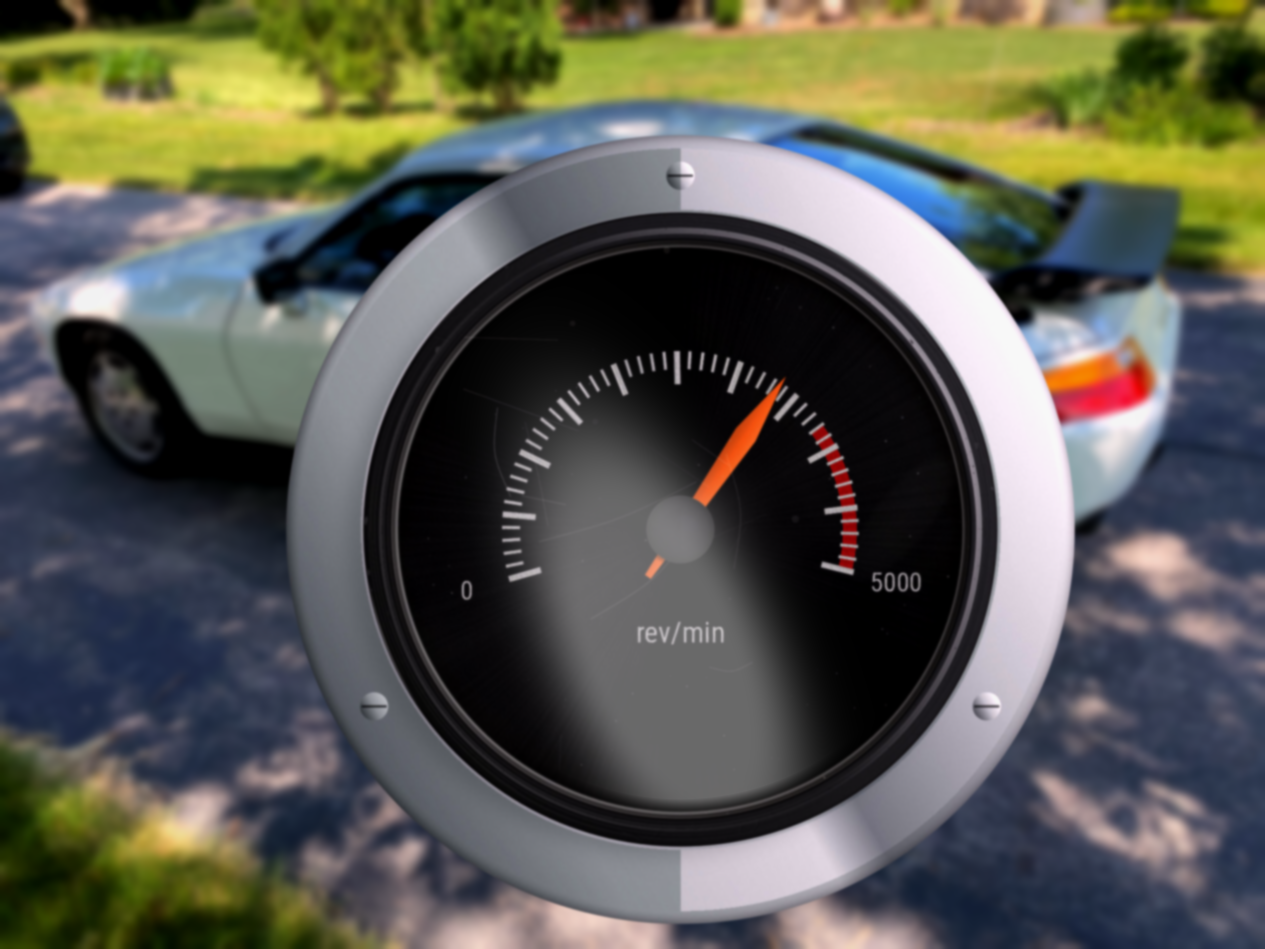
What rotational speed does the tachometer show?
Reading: 3350 rpm
